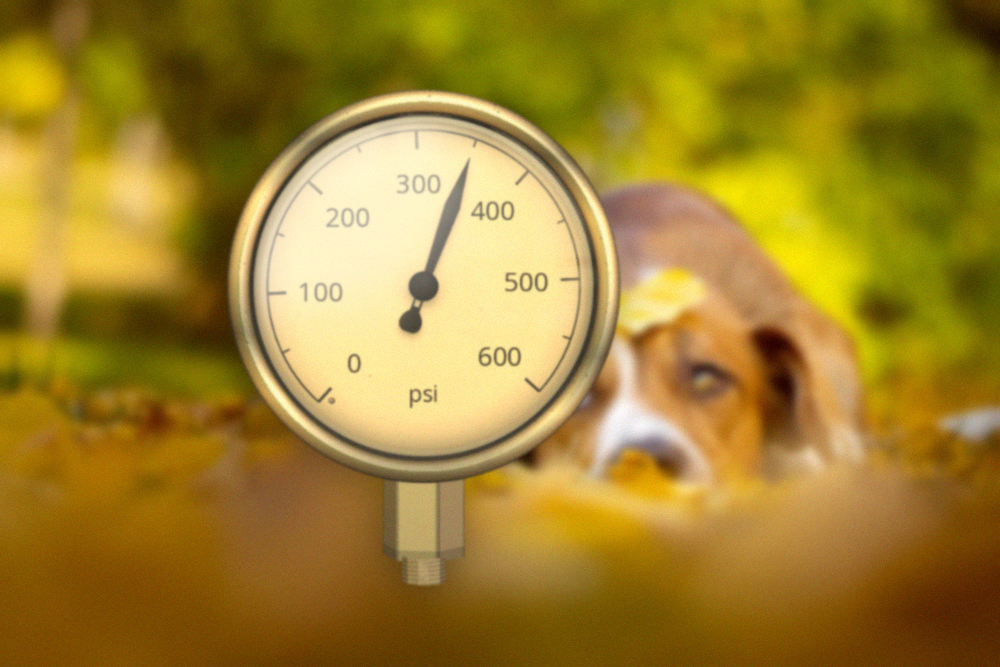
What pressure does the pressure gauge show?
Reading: 350 psi
